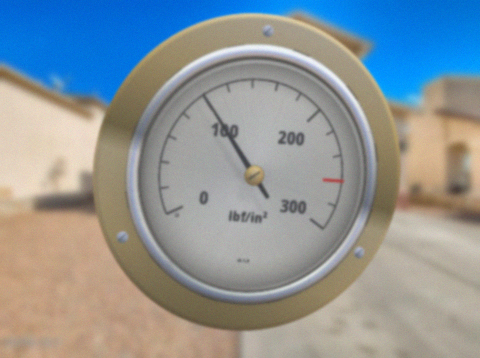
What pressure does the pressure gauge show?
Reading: 100 psi
